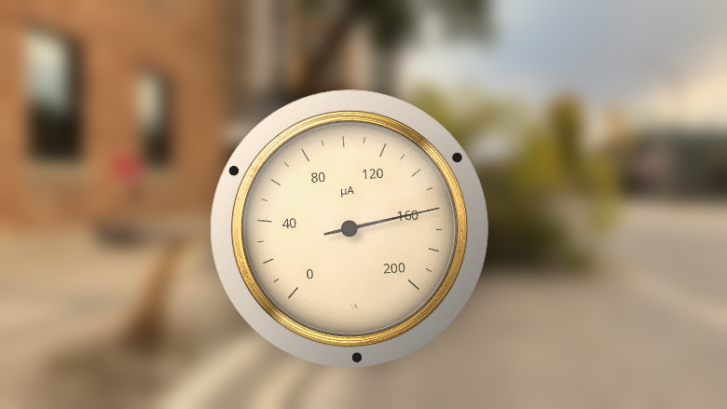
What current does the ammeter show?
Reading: 160 µA
